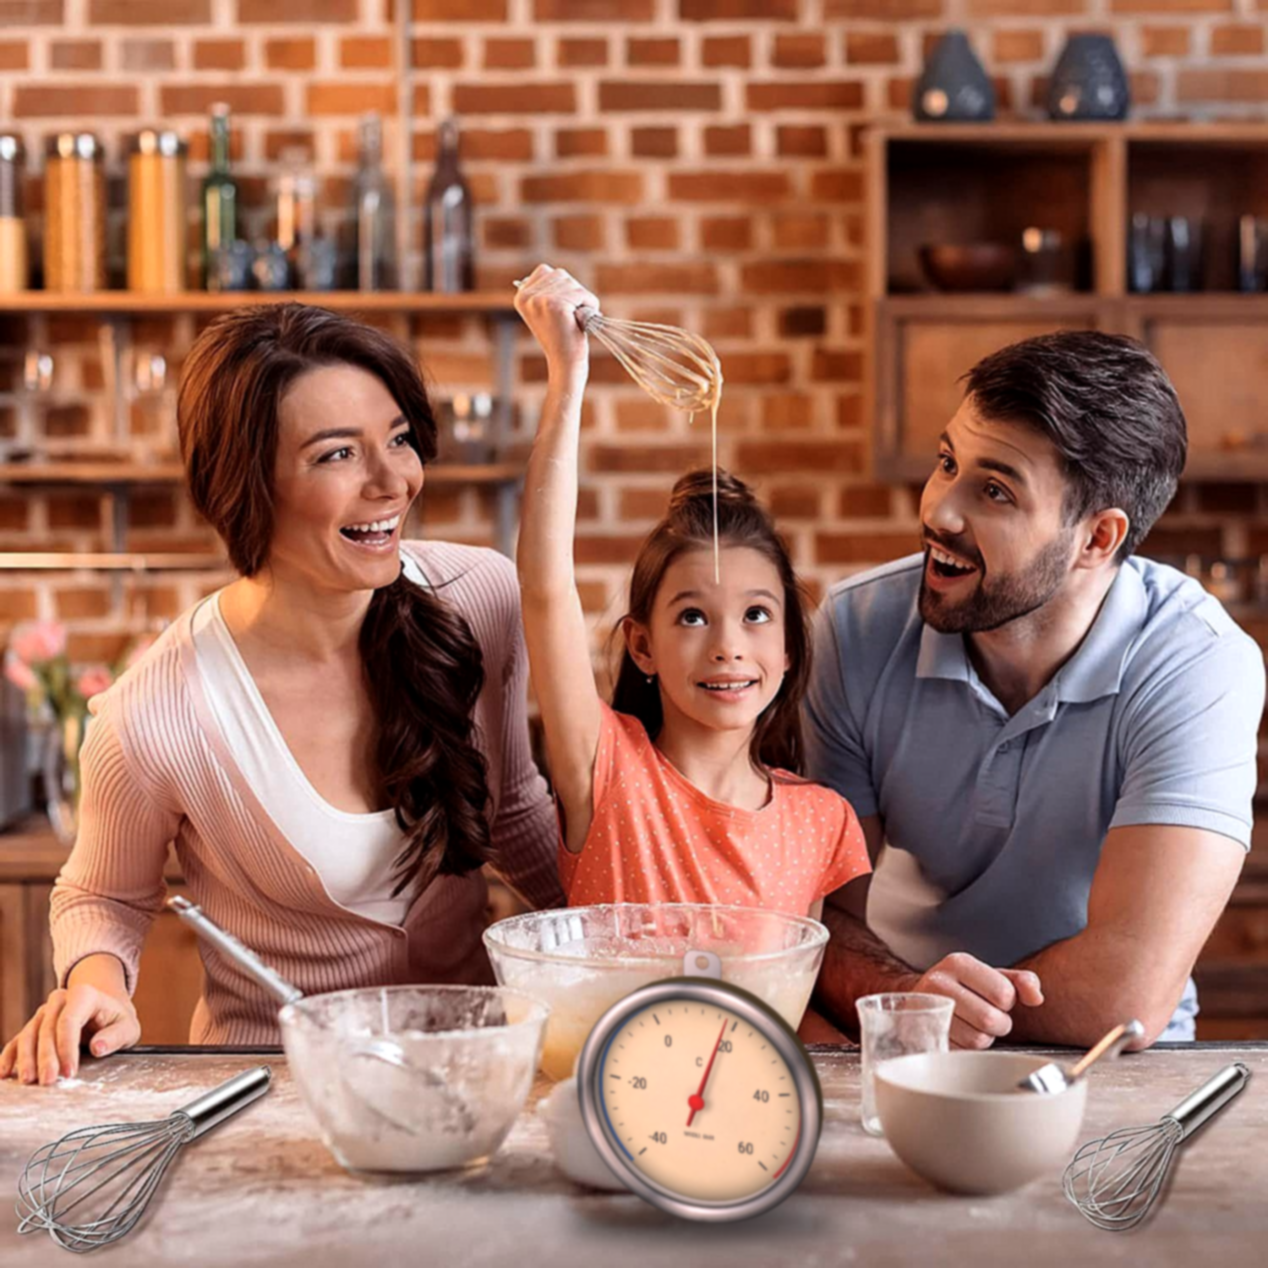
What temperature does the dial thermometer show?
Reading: 18 °C
